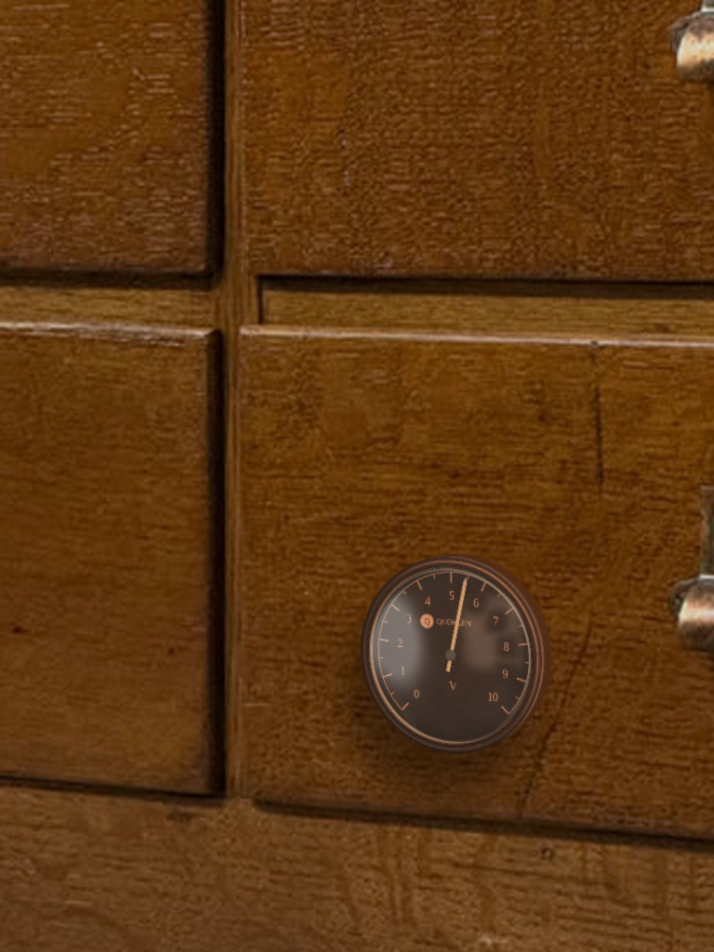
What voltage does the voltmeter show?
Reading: 5.5 V
